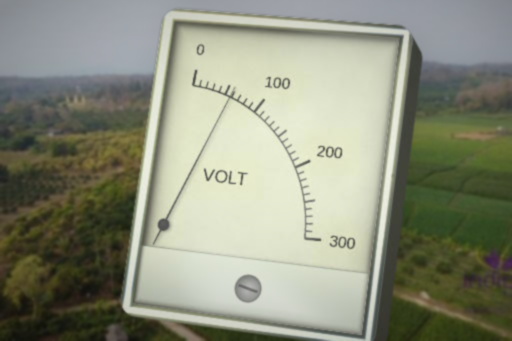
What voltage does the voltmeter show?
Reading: 60 V
